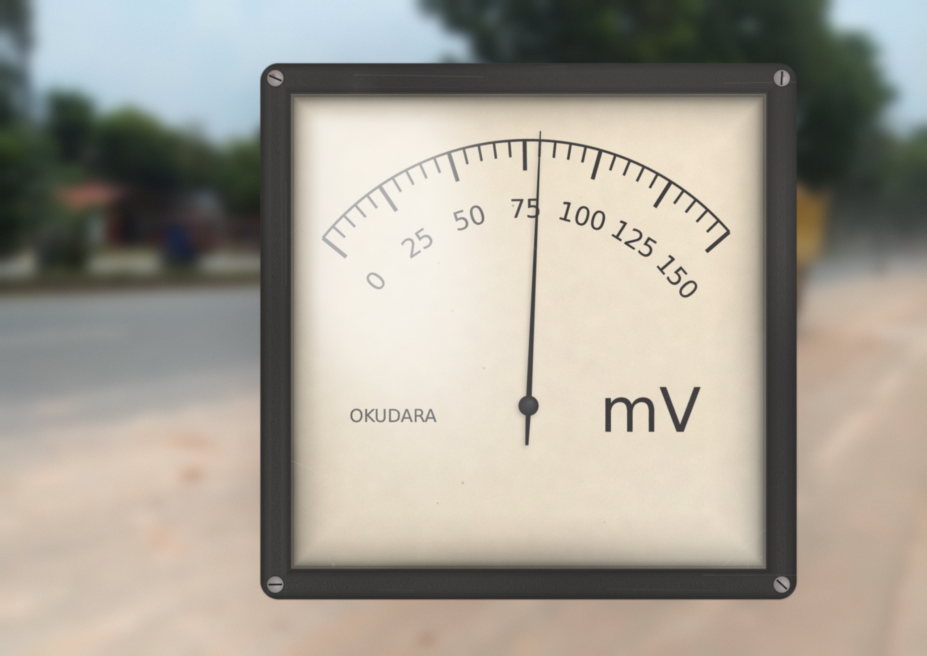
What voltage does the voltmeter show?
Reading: 80 mV
